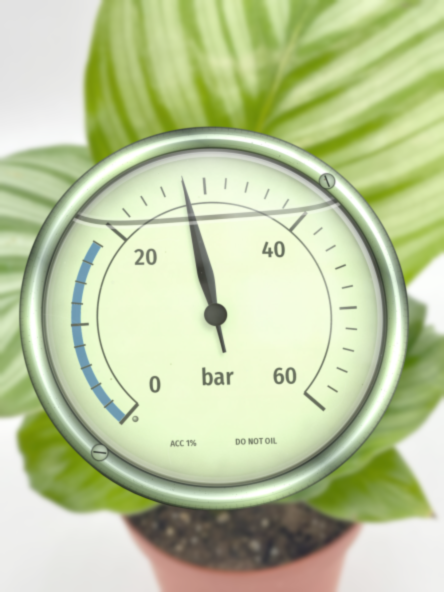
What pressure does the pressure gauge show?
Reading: 28 bar
